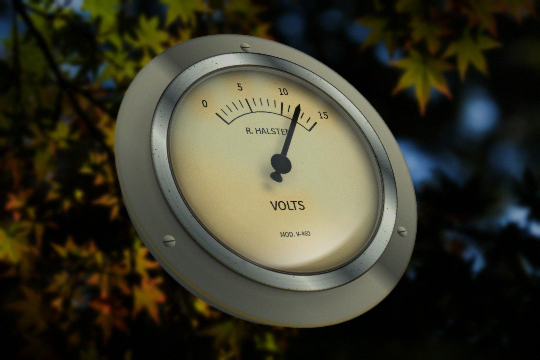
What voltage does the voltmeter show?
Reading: 12 V
